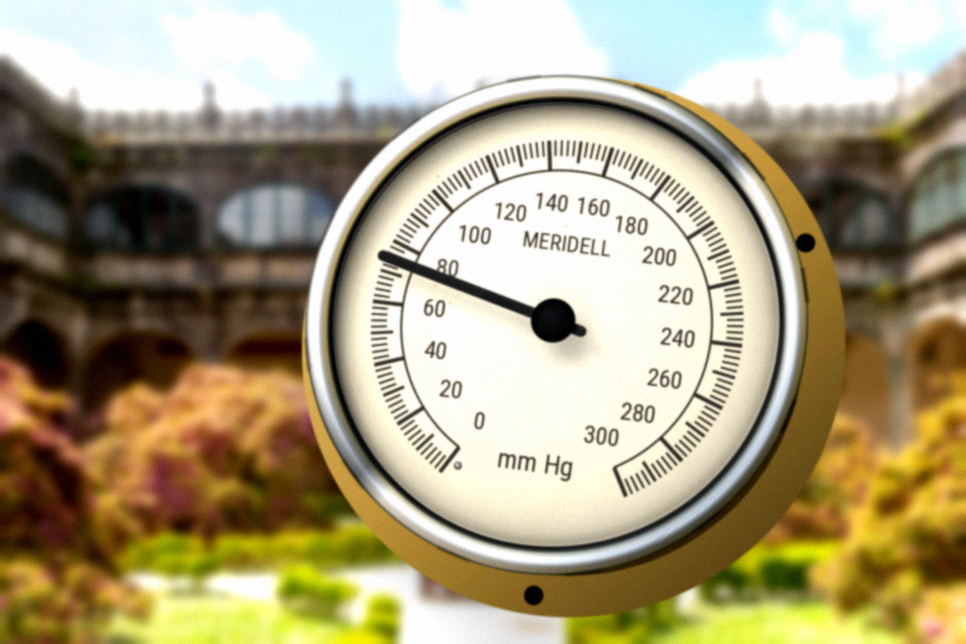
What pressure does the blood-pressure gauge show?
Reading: 74 mmHg
